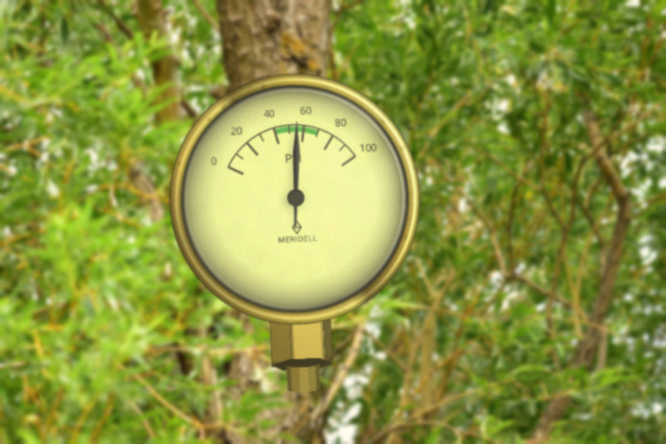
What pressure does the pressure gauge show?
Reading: 55 psi
